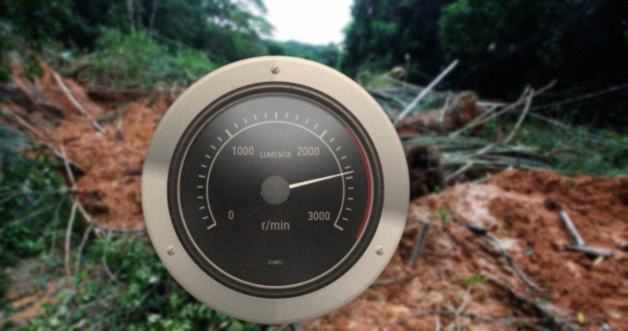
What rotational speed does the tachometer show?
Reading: 2450 rpm
